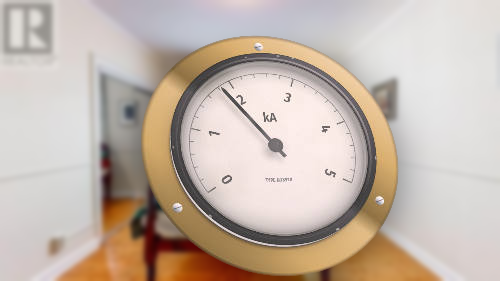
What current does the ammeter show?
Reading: 1.8 kA
